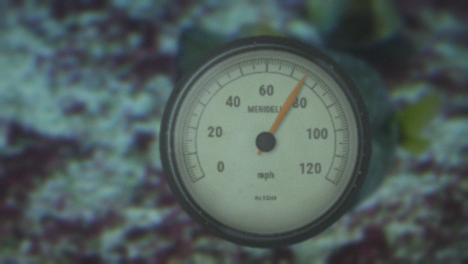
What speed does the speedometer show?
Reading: 75 mph
